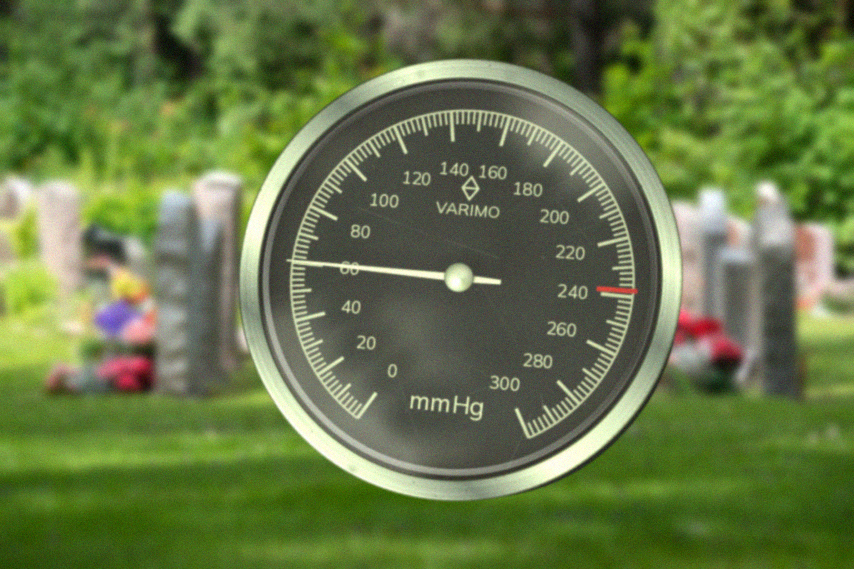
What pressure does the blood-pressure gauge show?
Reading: 60 mmHg
